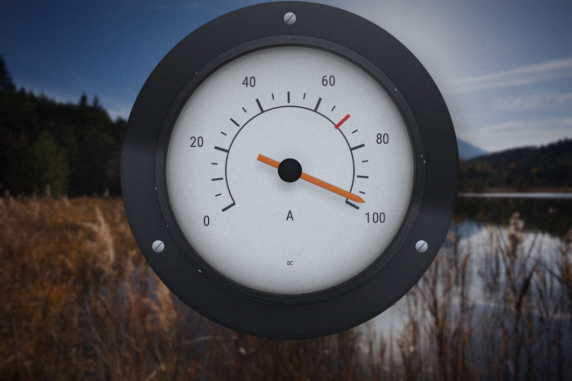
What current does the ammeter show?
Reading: 97.5 A
